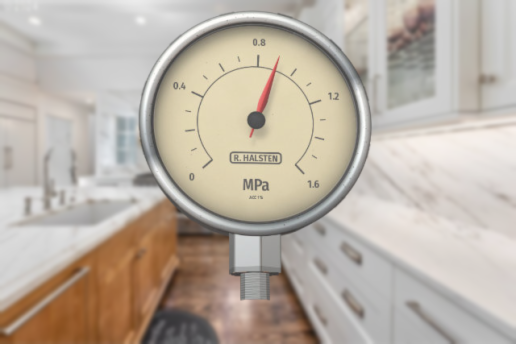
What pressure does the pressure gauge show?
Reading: 0.9 MPa
